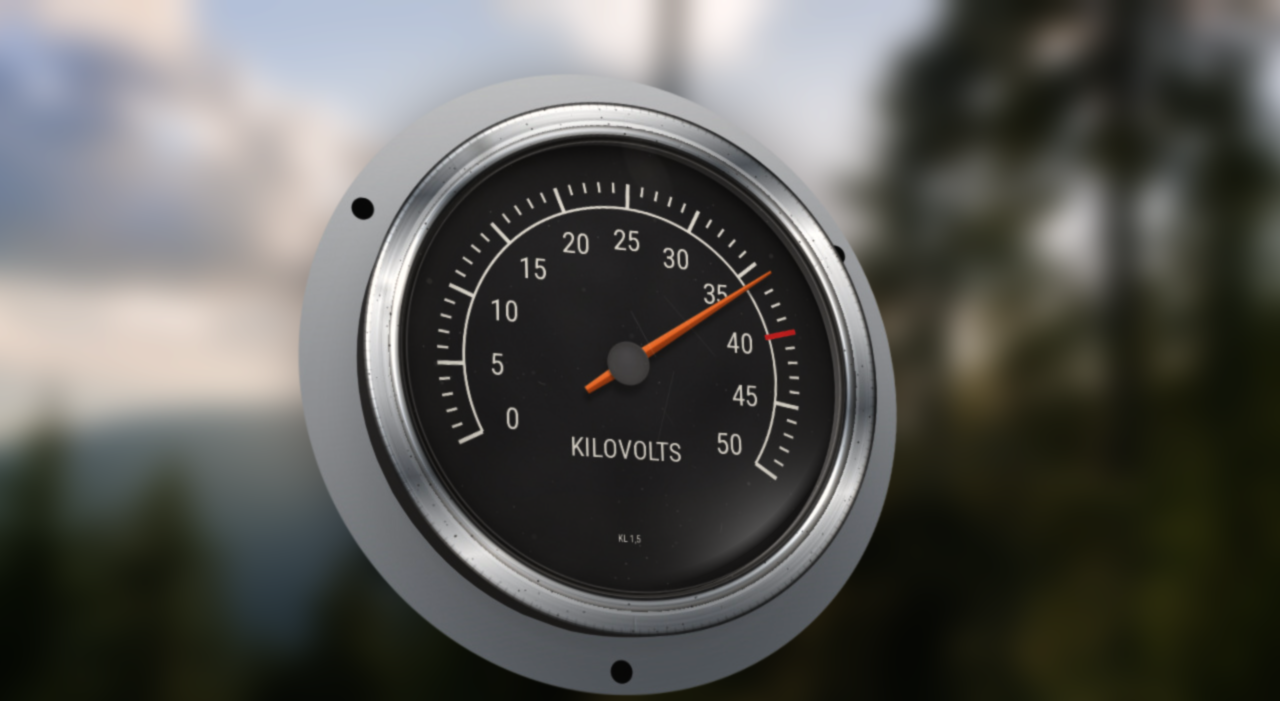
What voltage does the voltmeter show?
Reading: 36 kV
